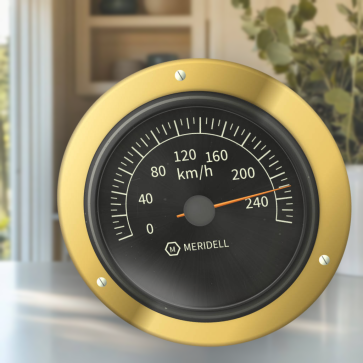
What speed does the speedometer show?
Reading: 230 km/h
